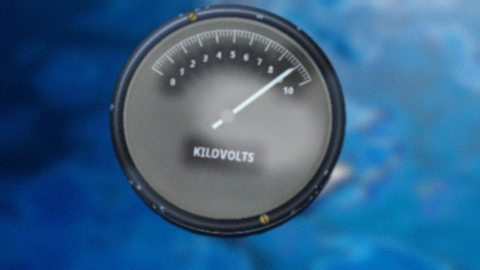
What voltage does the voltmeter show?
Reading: 9 kV
